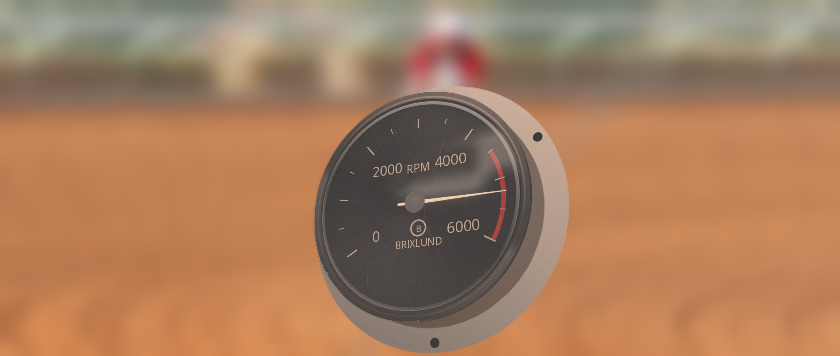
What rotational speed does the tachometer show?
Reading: 5250 rpm
